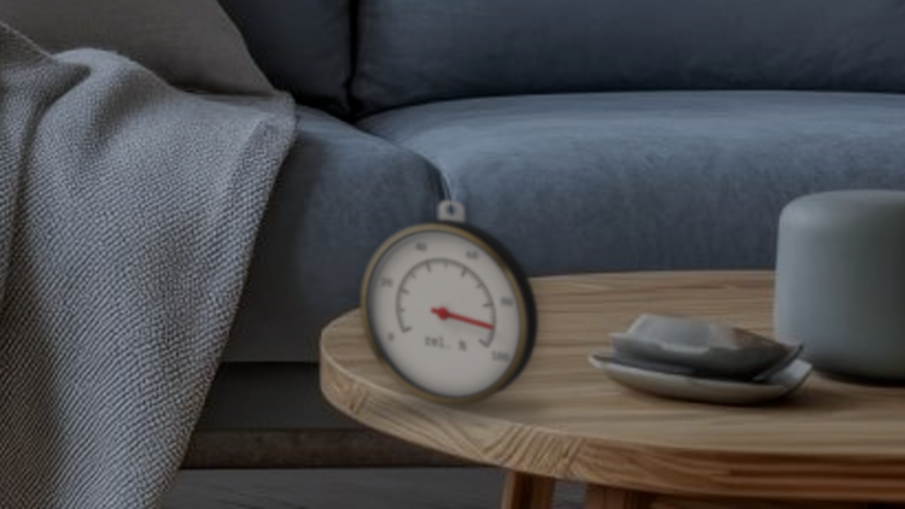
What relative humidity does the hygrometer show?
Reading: 90 %
